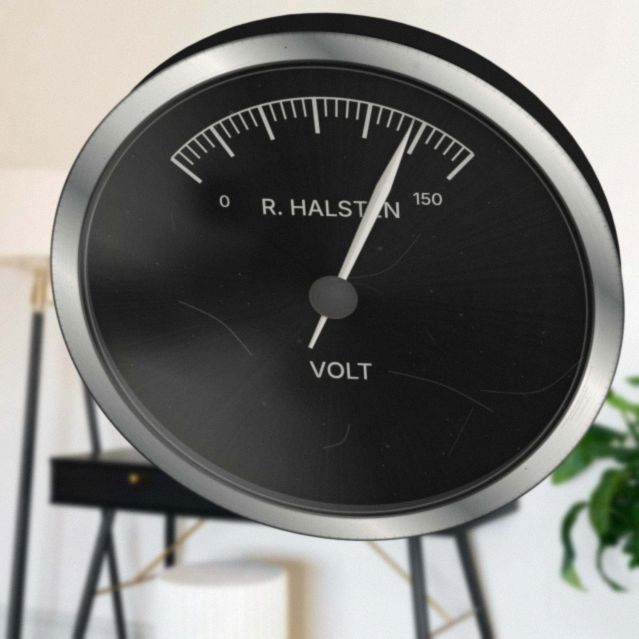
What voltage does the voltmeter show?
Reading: 120 V
